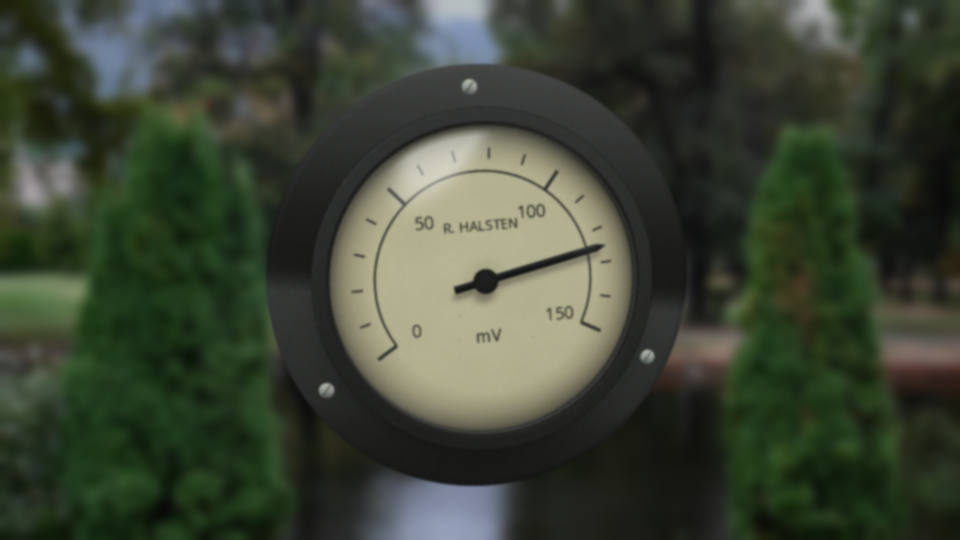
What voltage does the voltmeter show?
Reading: 125 mV
